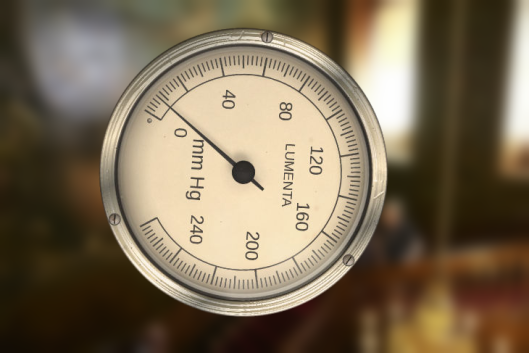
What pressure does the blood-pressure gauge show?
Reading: 8 mmHg
